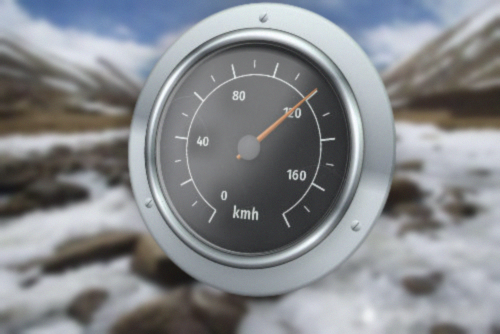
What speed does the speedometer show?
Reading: 120 km/h
